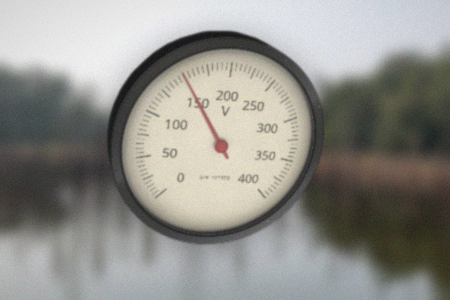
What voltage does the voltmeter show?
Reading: 150 V
